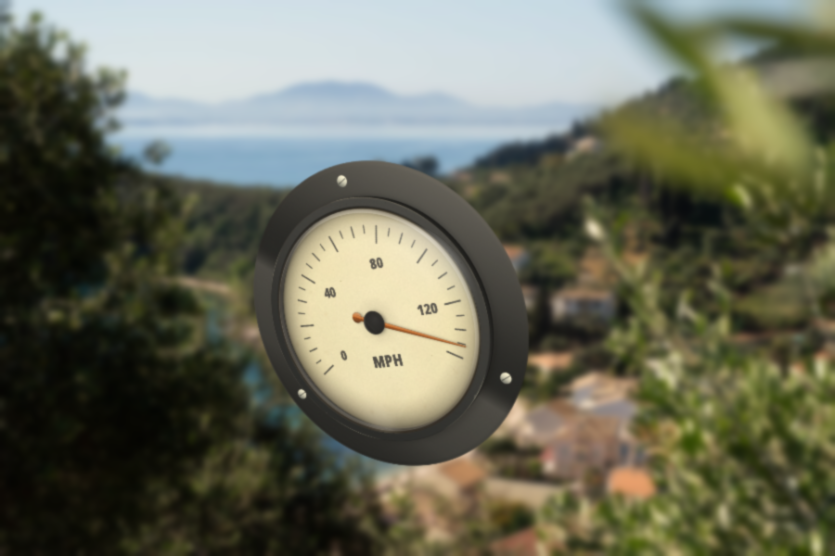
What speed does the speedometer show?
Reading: 135 mph
